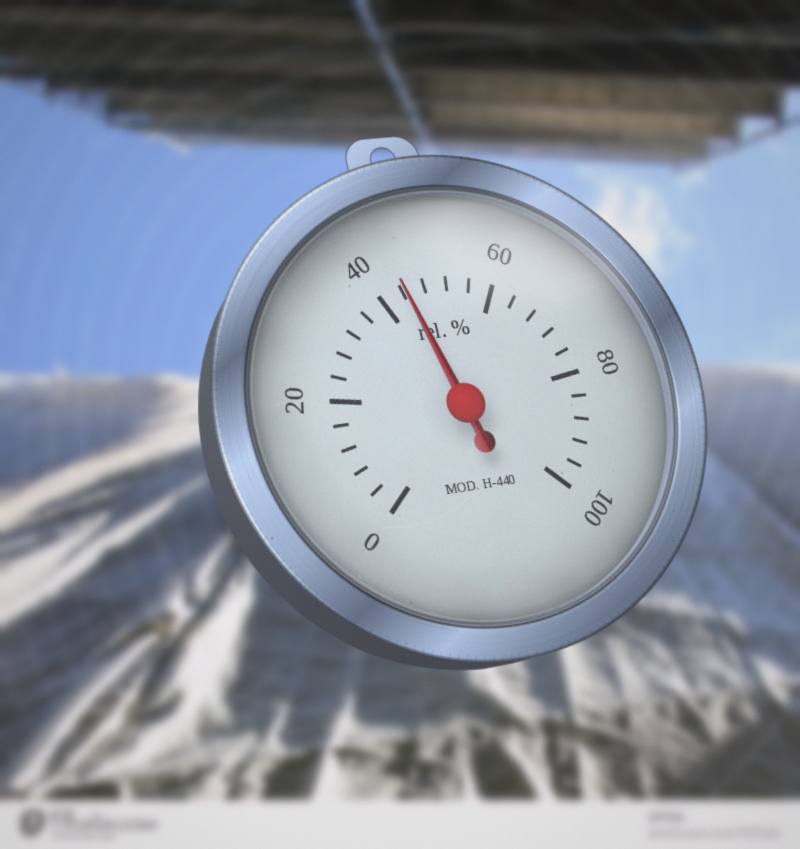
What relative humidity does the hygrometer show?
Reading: 44 %
